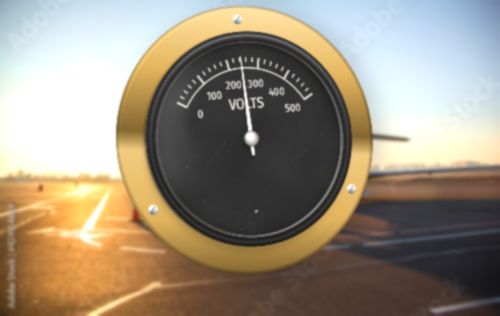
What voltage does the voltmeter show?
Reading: 240 V
